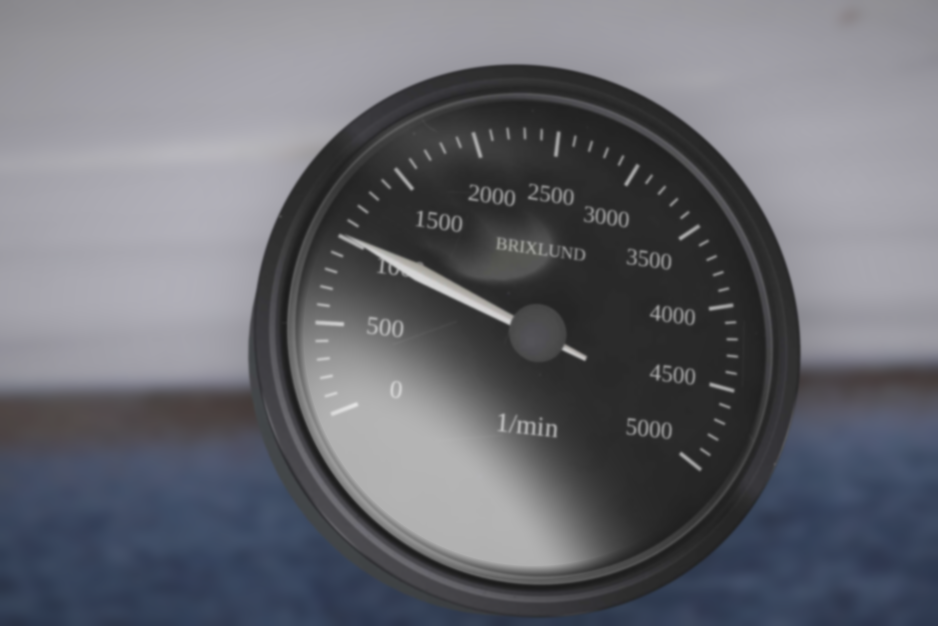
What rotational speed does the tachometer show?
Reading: 1000 rpm
